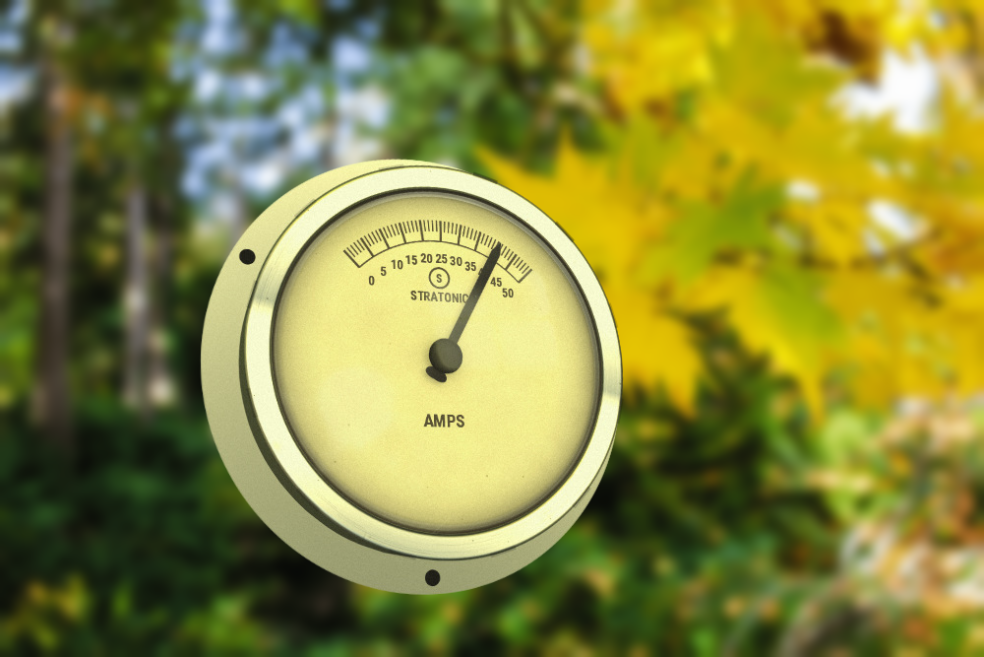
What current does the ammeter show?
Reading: 40 A
